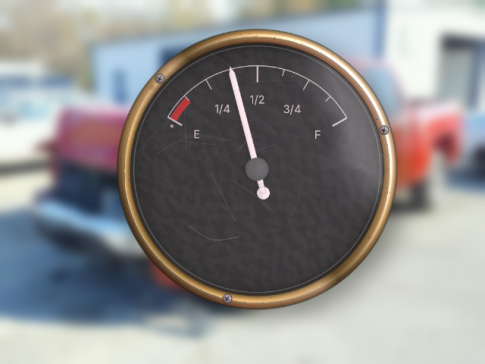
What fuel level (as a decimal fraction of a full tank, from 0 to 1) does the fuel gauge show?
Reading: 0.375
